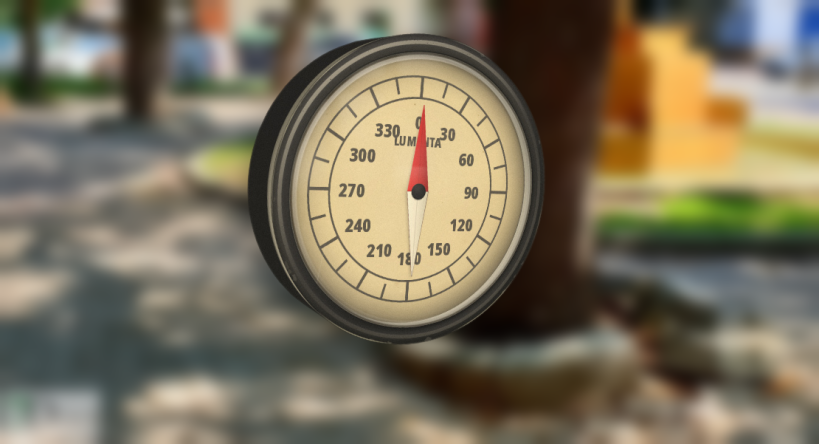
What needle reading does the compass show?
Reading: 0 °
